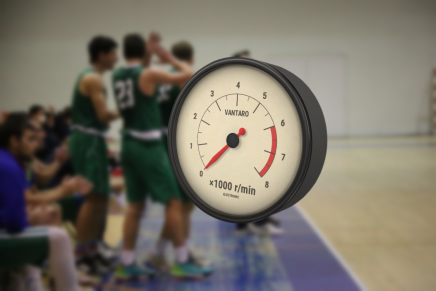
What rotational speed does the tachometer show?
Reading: 0 rpm
